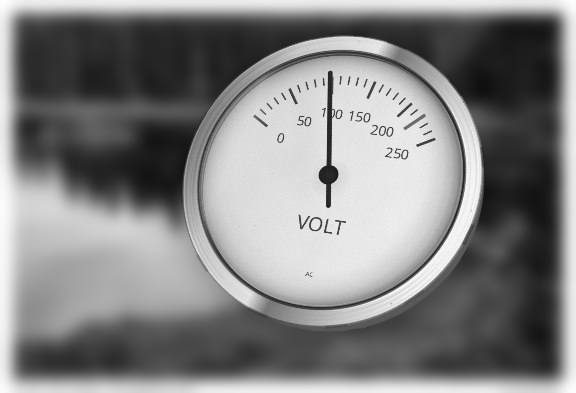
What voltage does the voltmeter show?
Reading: 100 V
